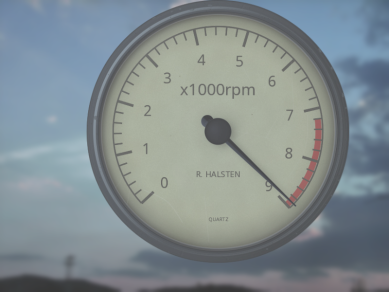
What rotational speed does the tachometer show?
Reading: 8900 rpm
